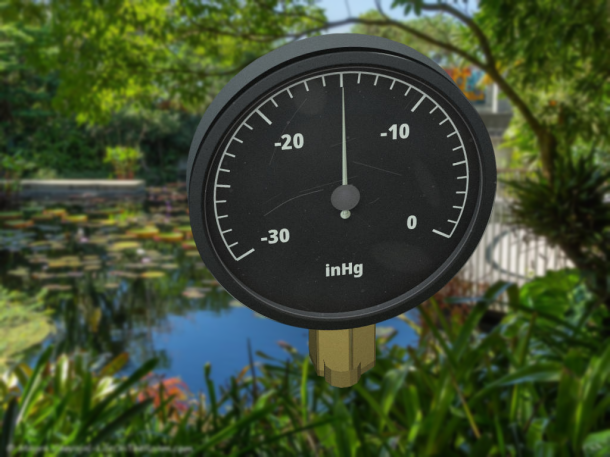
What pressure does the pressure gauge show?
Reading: -15 inHg
